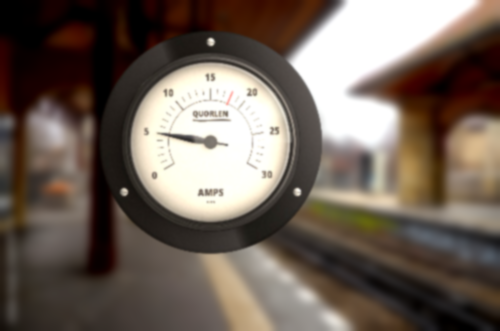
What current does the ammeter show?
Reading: 5 A
